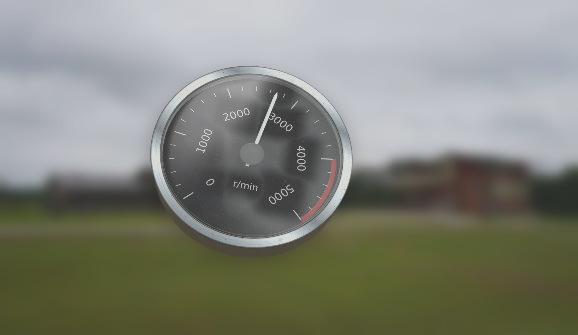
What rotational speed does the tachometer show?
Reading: 2700 rpm
